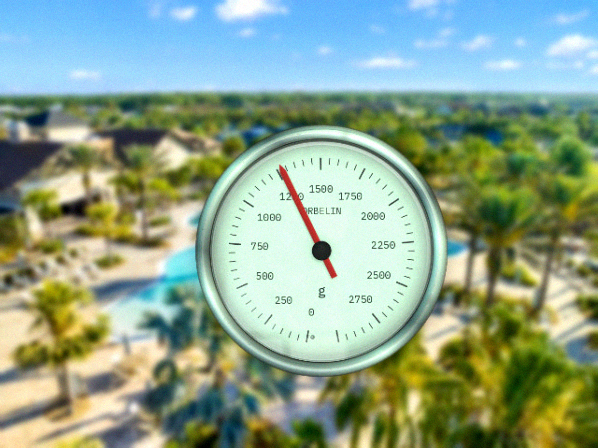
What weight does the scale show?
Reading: 1275 g
